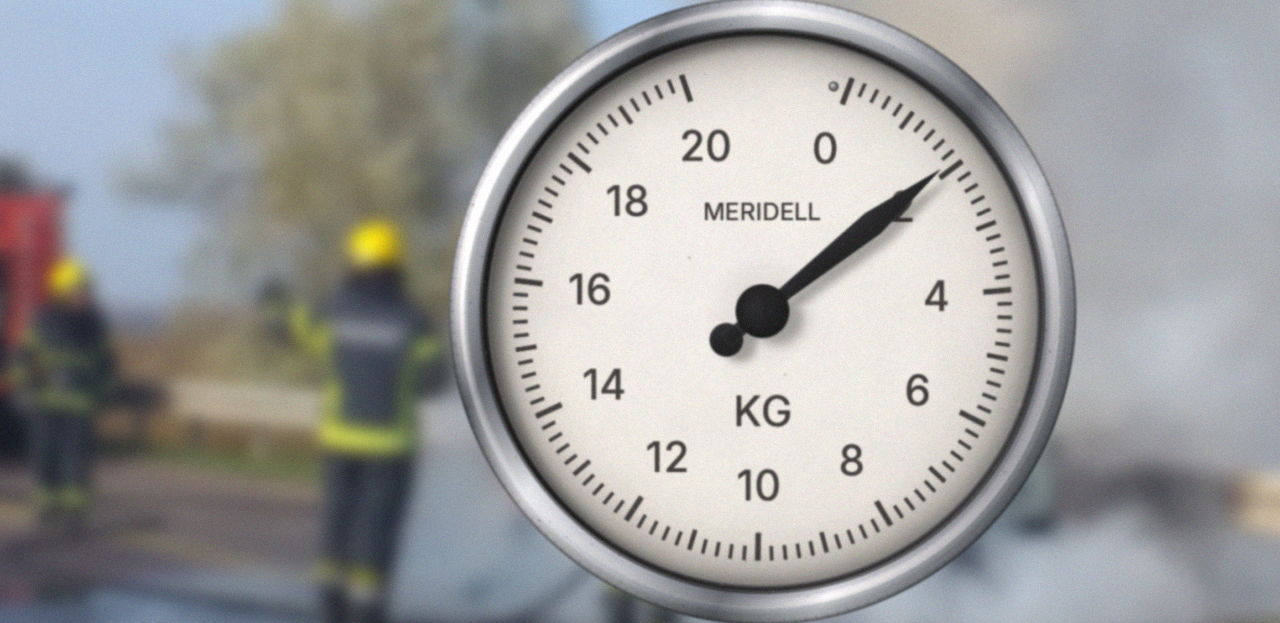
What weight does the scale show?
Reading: 1.9 kg
